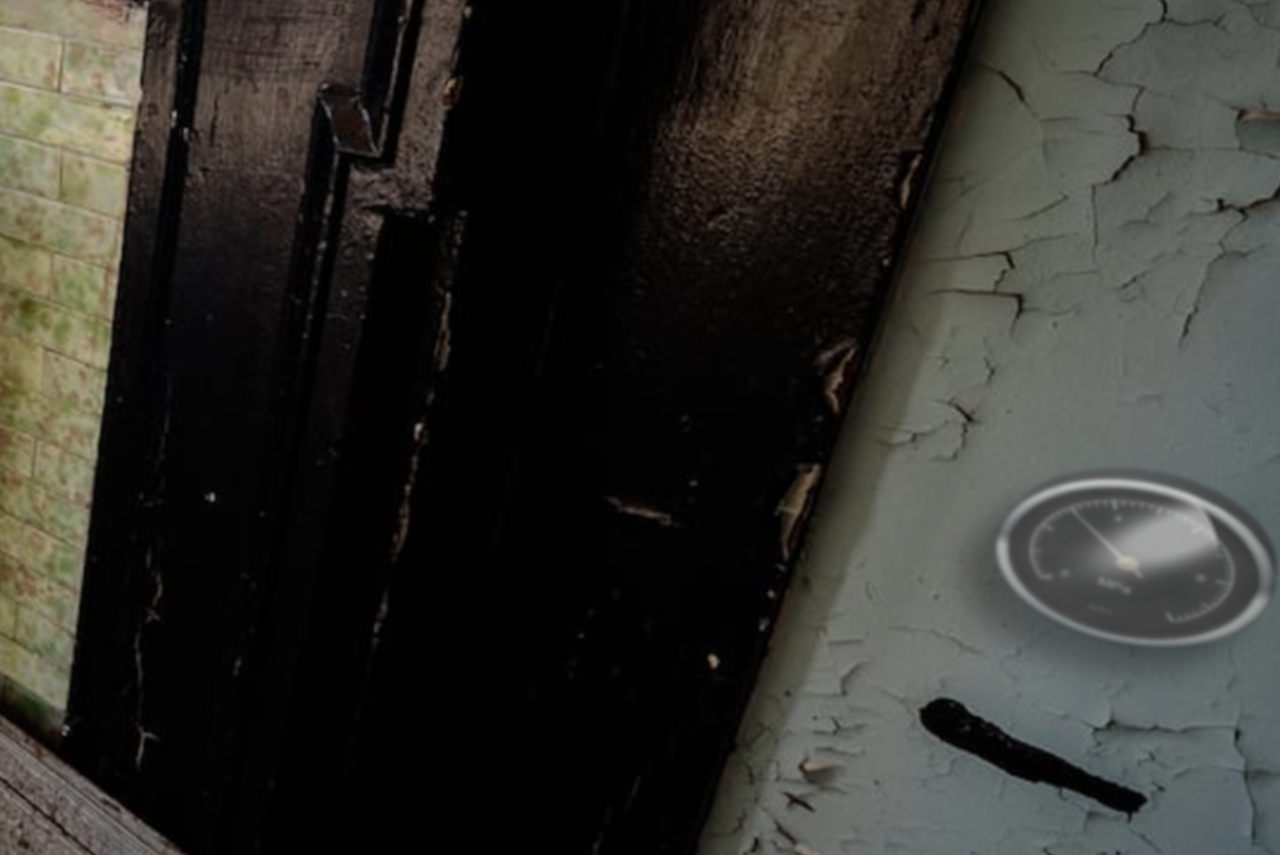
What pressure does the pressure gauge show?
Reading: 3 MPa
